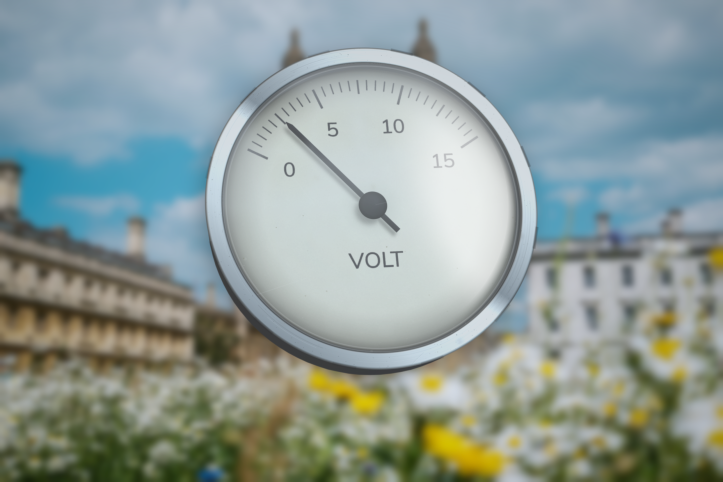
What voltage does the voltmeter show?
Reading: 2.5 V
